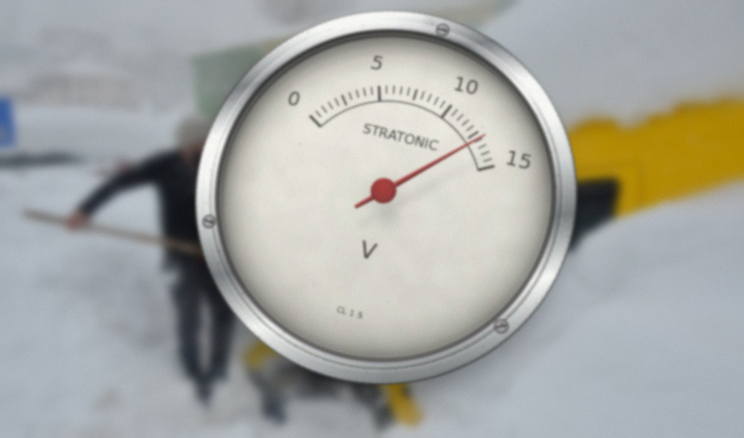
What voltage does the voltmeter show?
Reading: 13 V
